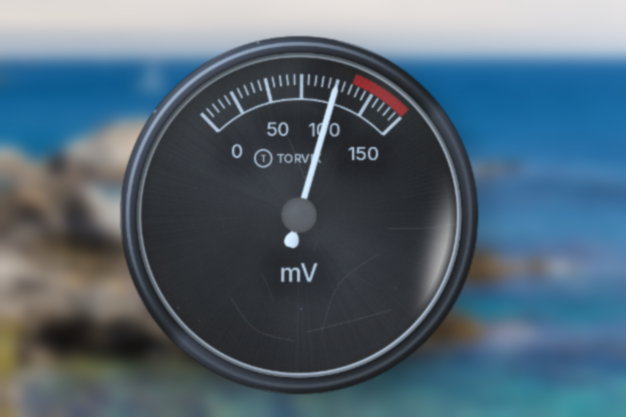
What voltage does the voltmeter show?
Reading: 100 mV
